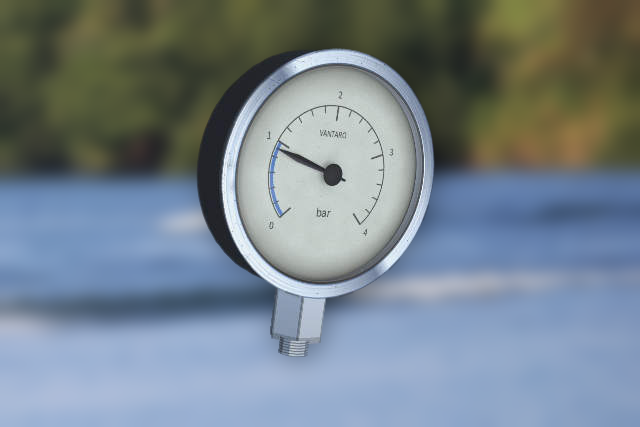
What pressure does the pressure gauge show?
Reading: 0.9 bar
